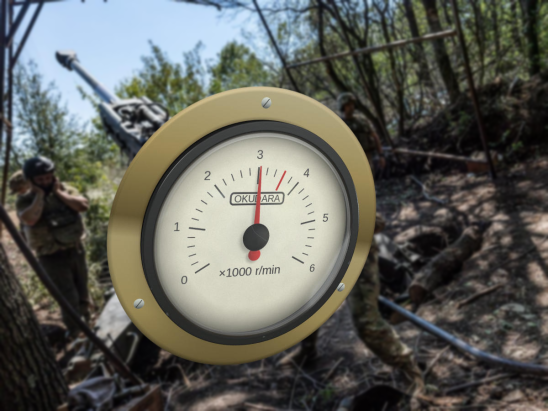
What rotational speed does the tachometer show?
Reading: 3000 rpm
